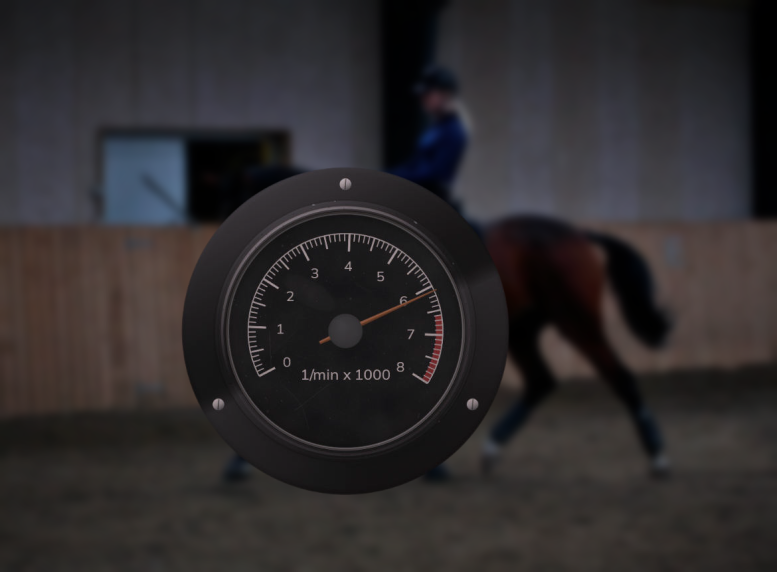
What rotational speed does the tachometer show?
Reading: 6100 rpm
